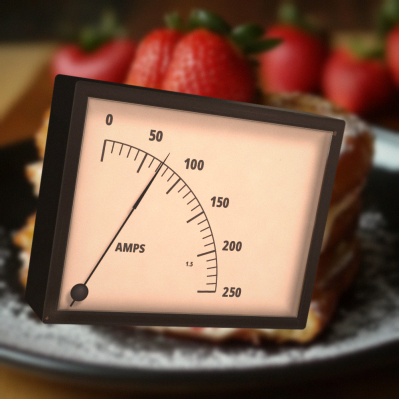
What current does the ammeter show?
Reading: 70 A
